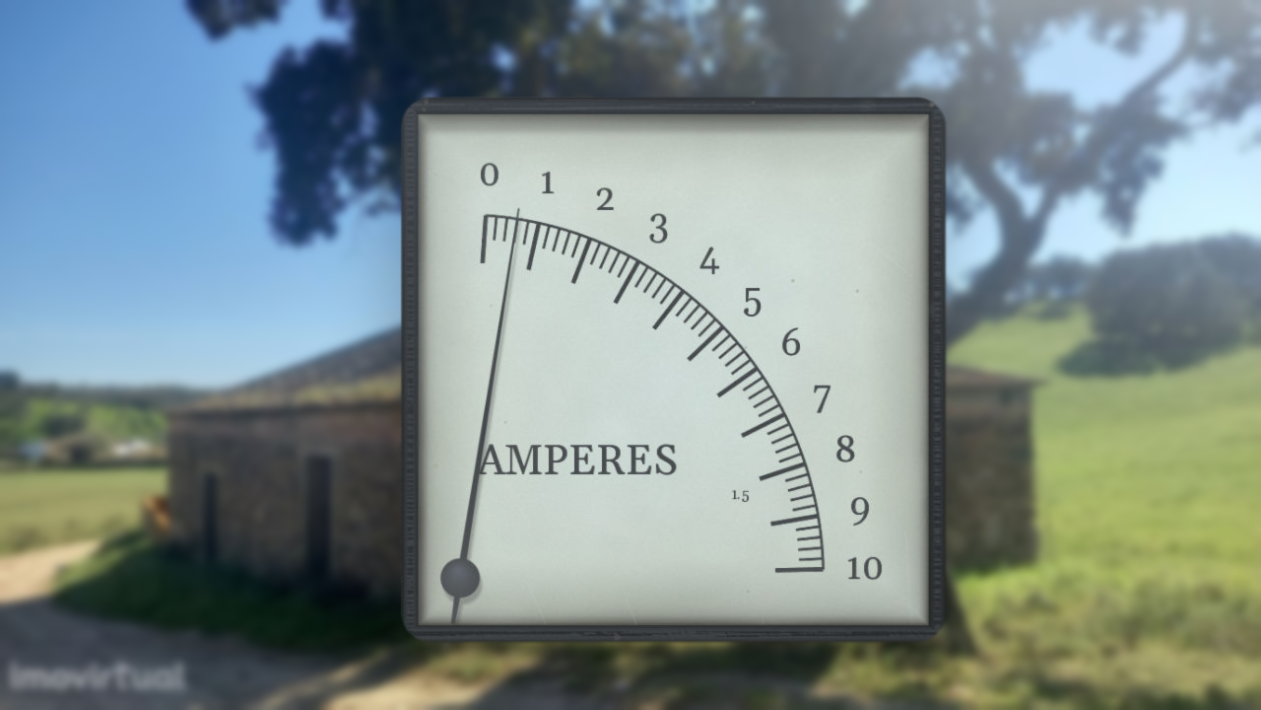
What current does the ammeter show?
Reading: 0.6 A
